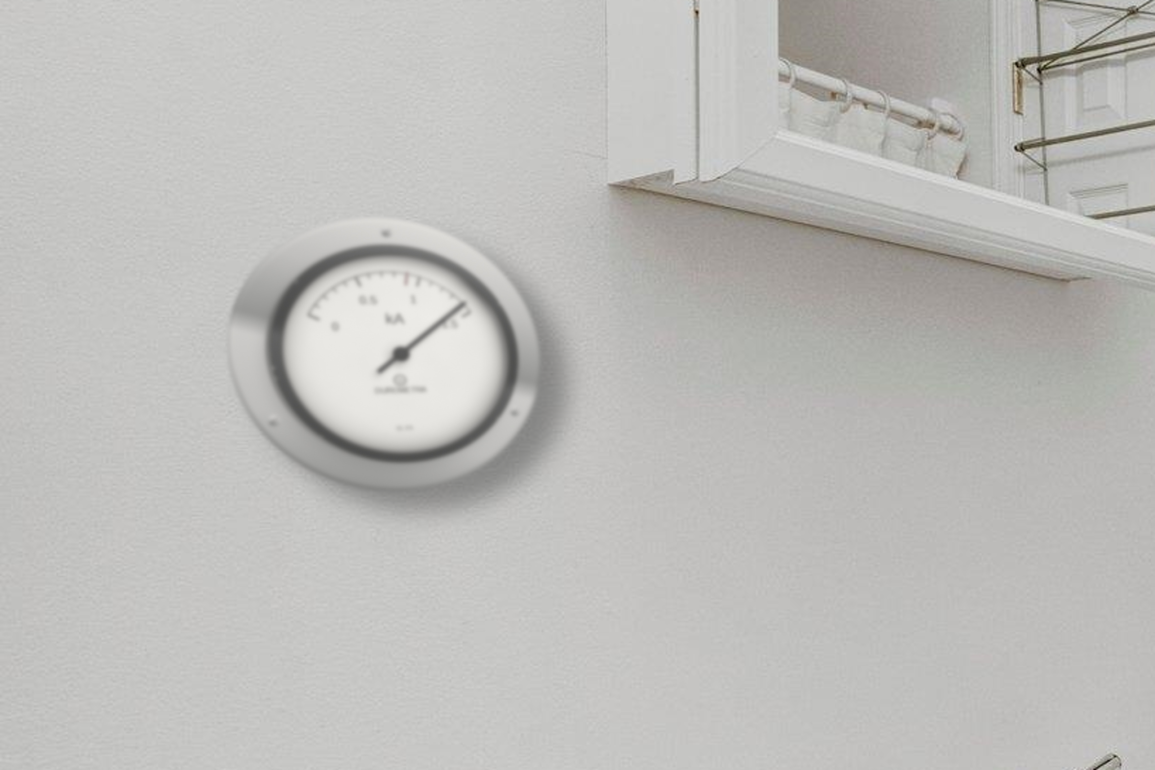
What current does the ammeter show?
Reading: 1.4 kA
